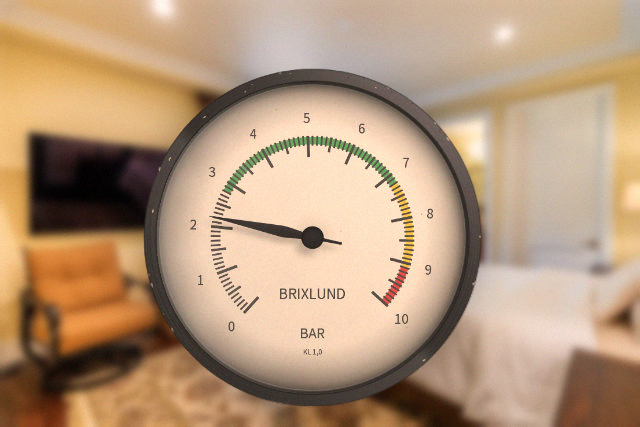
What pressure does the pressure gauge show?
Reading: 2.2 bar
